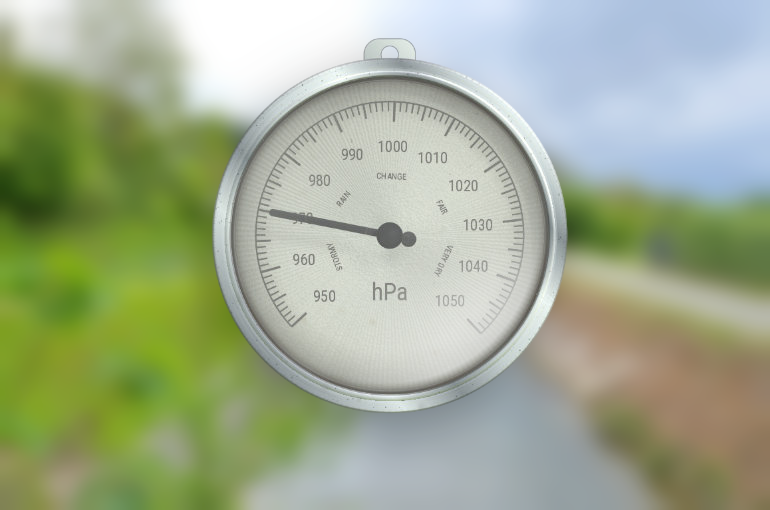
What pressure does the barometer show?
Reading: 970 hPa
